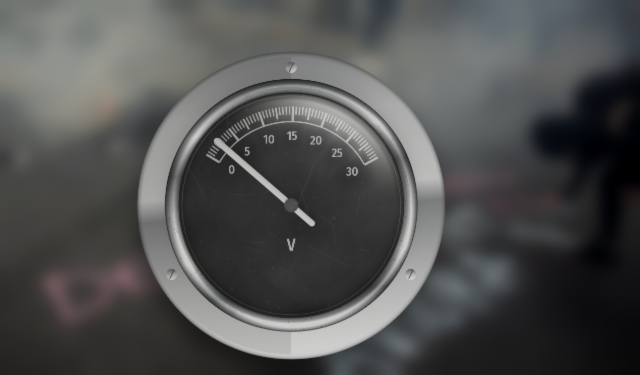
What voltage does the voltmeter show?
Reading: 2.5 V
